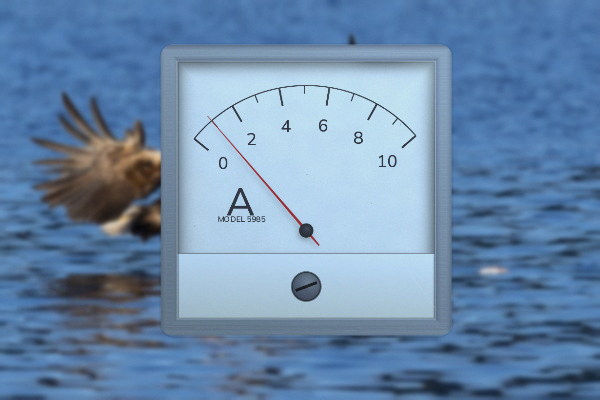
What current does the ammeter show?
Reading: 1 A
